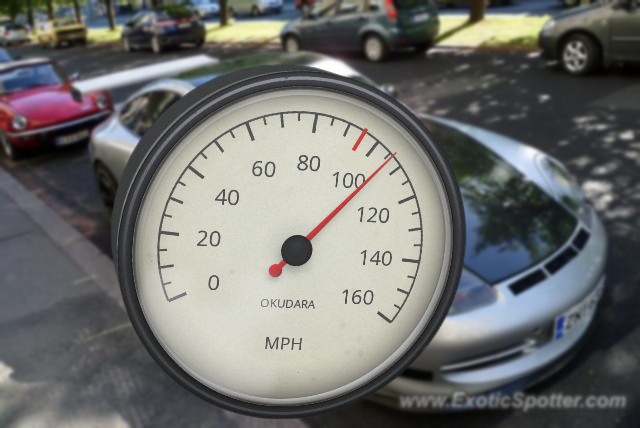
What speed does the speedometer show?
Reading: 105 mph
